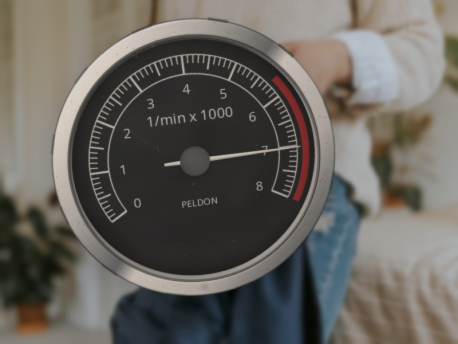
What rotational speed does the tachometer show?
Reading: 7000 rpm
